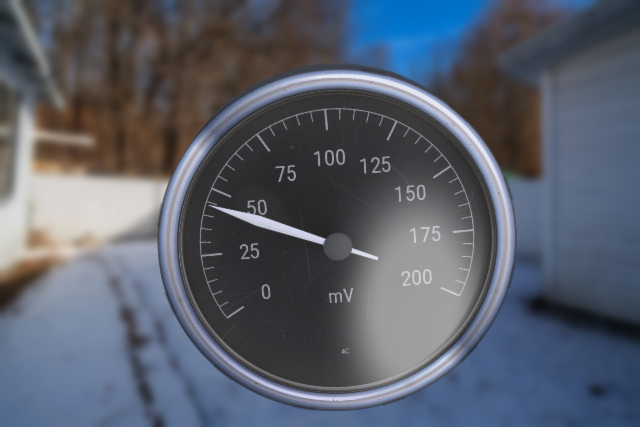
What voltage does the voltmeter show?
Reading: 45 mV
